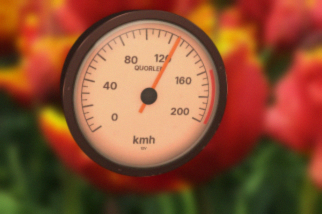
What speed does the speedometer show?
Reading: 125 km/h
